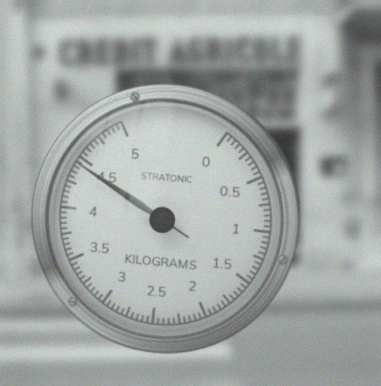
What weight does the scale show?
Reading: 4.45 kg
